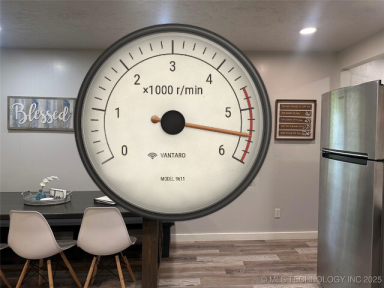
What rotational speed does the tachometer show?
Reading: 5500 rpm
